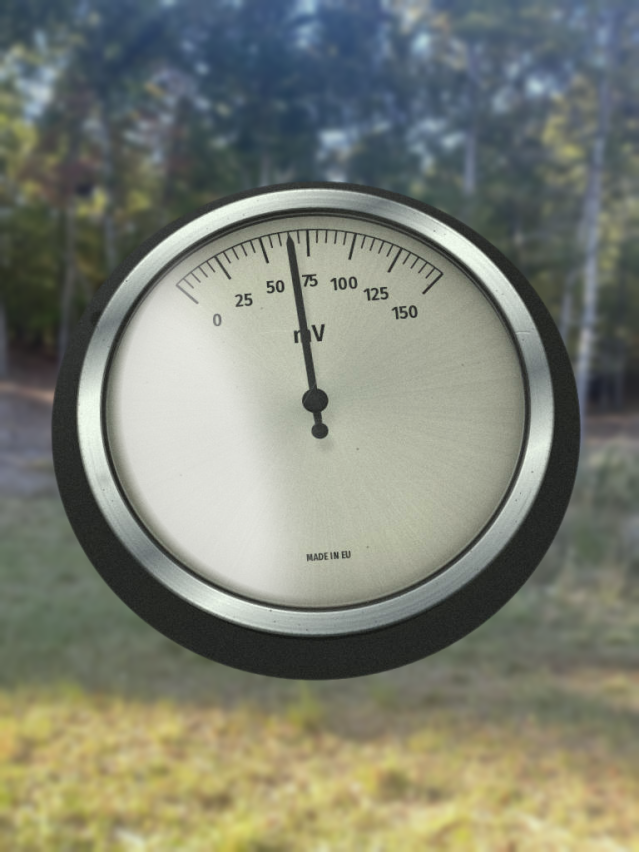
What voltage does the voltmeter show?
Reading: 65 mV
